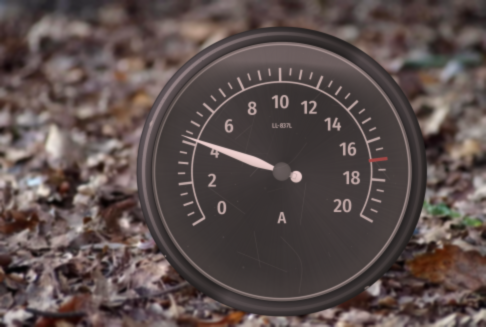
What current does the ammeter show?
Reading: 4.25 A
